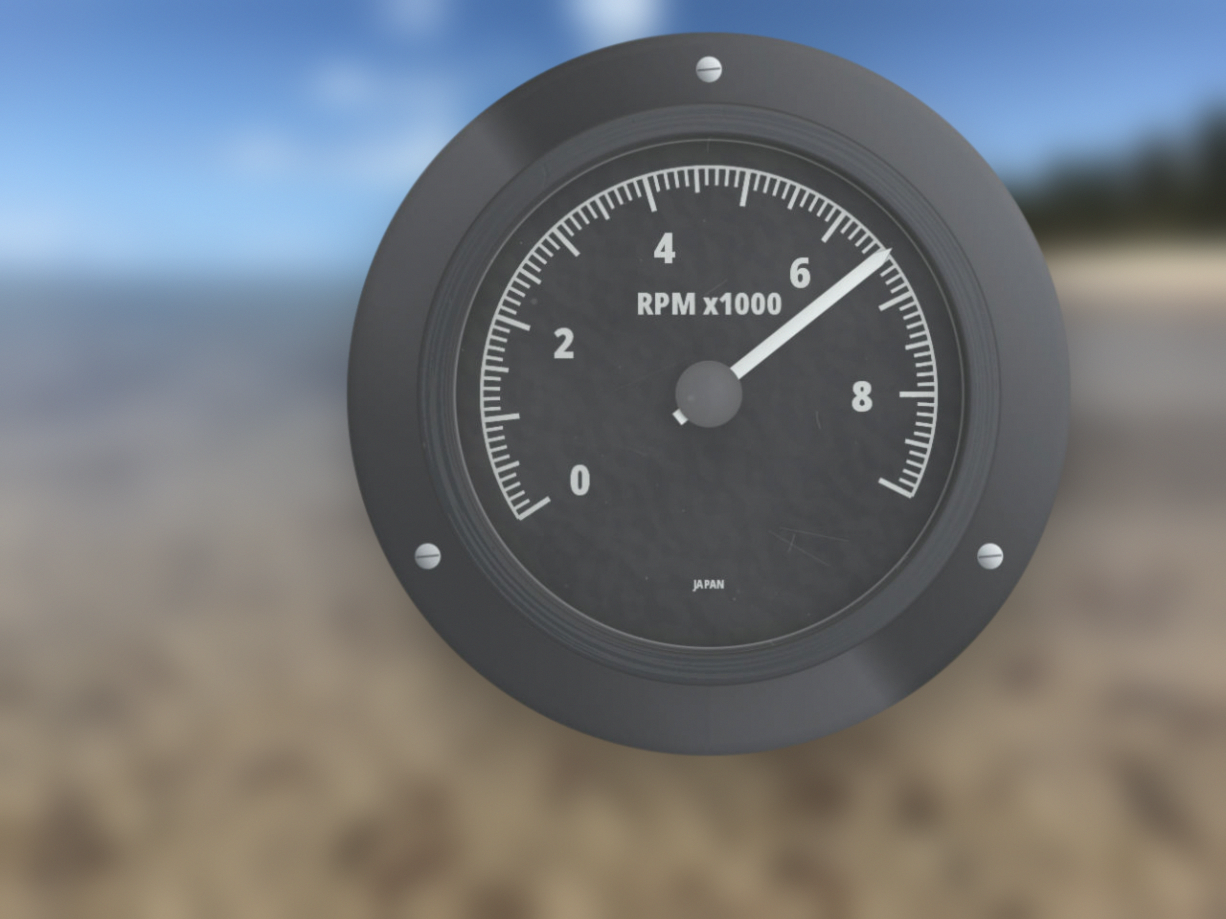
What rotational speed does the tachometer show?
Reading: 6550 rpm
